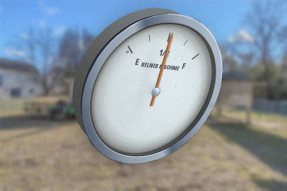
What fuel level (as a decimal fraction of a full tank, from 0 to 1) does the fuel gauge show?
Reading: 0.5
